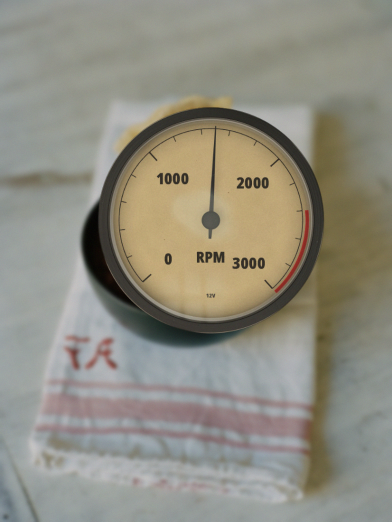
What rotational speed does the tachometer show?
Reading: 1500 rpm
